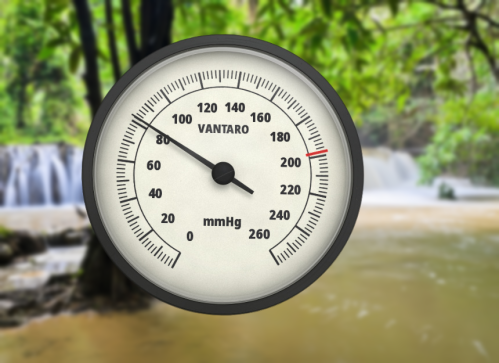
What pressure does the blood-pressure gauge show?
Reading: 82 mmHg
